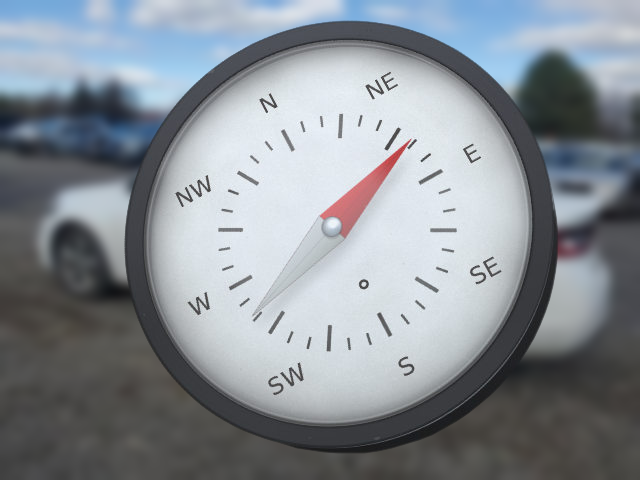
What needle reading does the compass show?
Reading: 70 °
